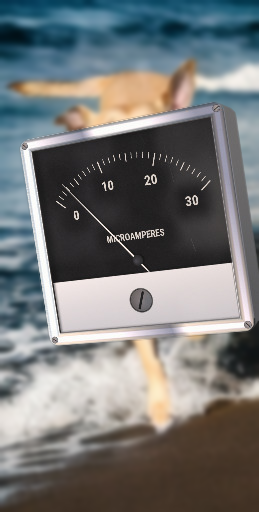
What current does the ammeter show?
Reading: 3 µA
